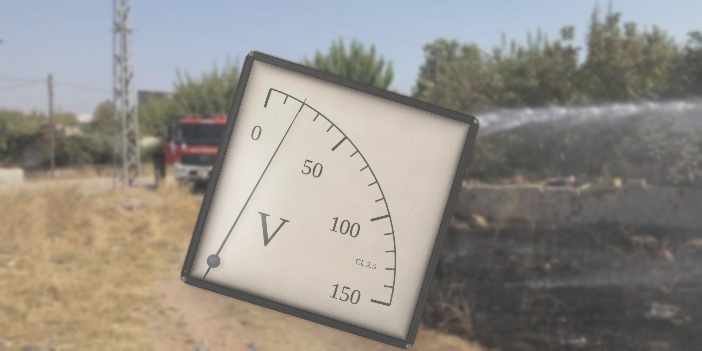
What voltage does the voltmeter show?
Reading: 20 V
